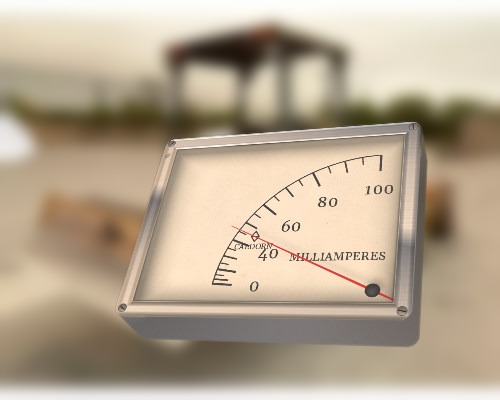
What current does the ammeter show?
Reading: 45 mA
